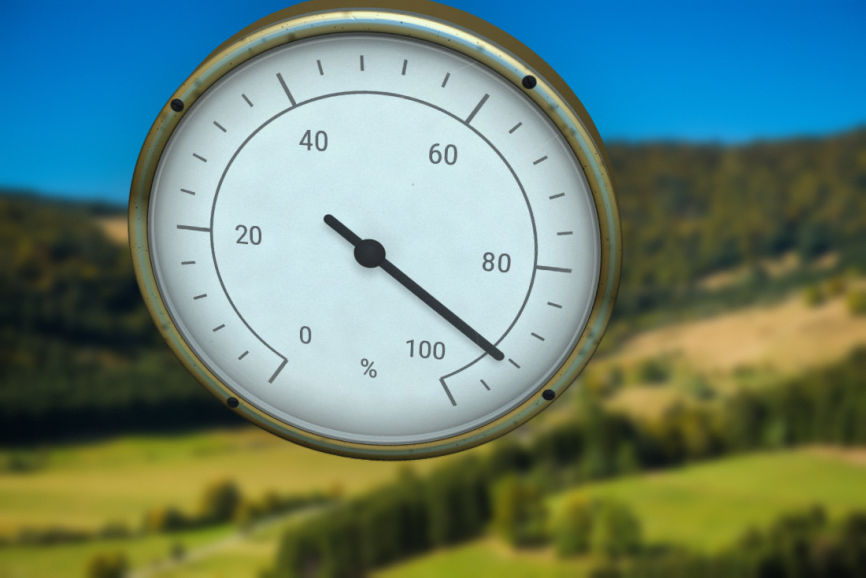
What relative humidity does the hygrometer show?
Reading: 92 %
